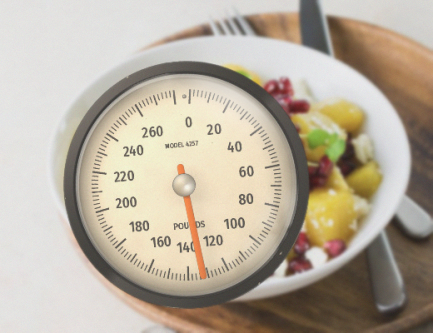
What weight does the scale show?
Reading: 132 lb
